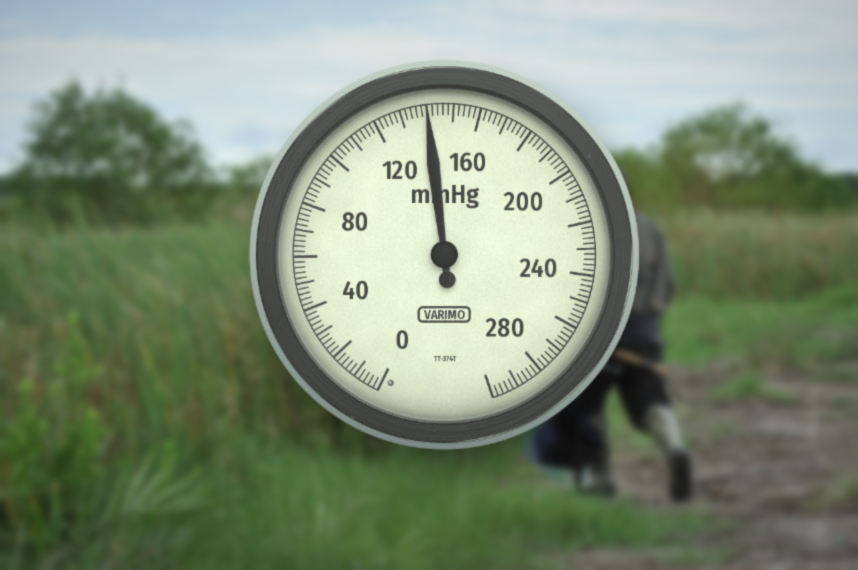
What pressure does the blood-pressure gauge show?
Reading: 140 mmHg
